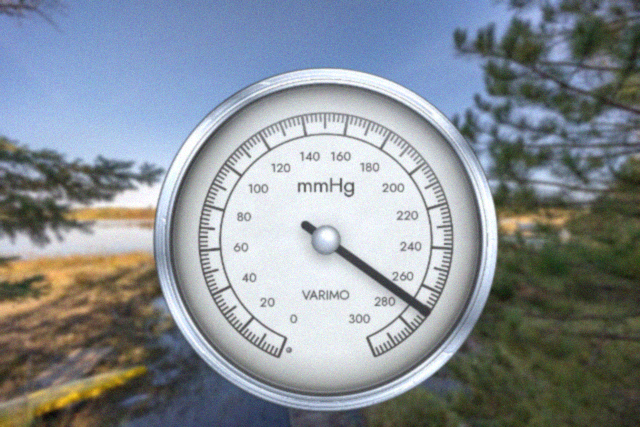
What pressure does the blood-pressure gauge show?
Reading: 270 mmHg
